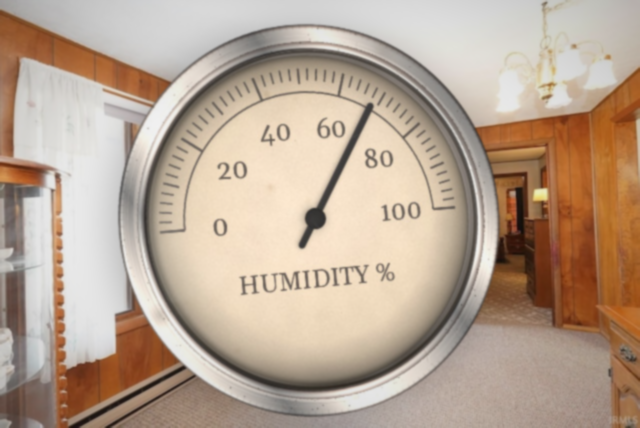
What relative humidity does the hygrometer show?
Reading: 68 %
